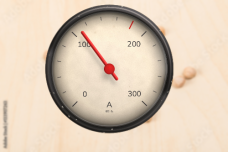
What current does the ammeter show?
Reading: 110 A
